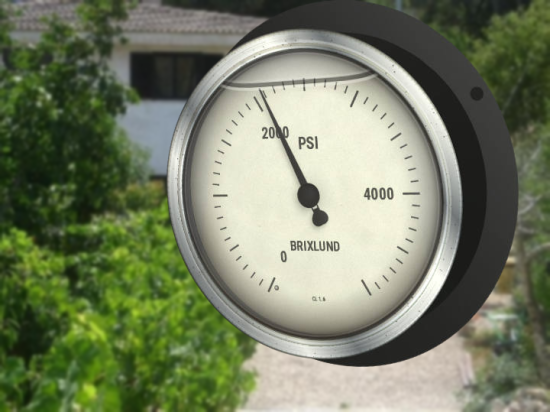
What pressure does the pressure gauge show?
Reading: 2100 psi
